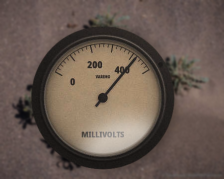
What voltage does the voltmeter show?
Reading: 420 mV
